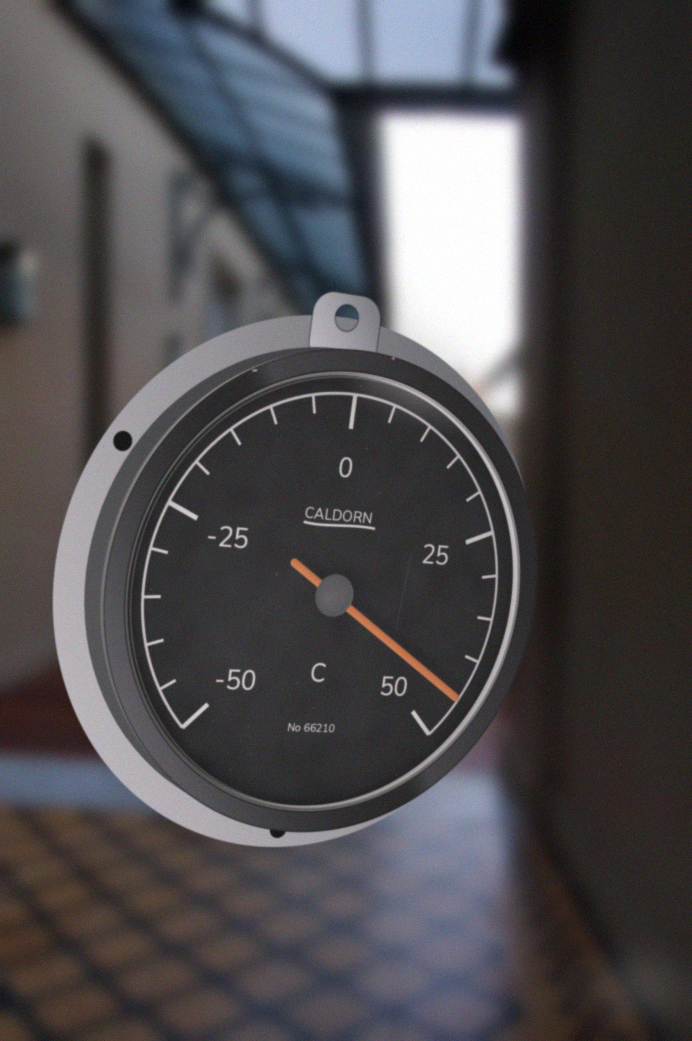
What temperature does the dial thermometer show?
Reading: 45 °C
